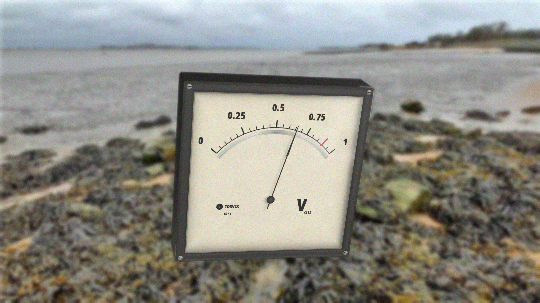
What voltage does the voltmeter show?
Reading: 0.65 V
